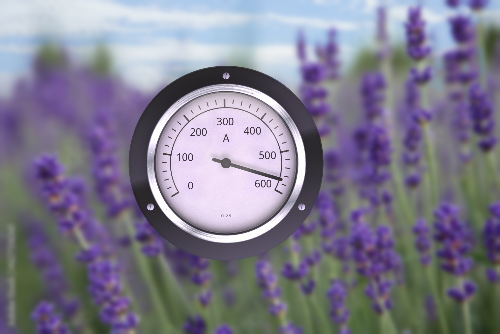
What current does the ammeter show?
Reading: 570 A
